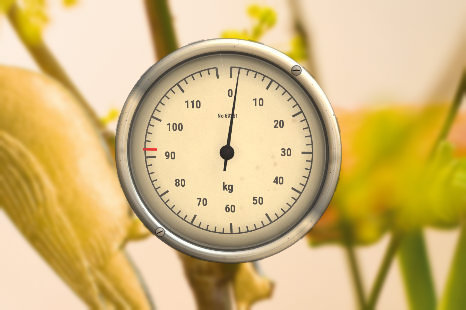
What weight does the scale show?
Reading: 2 kg
